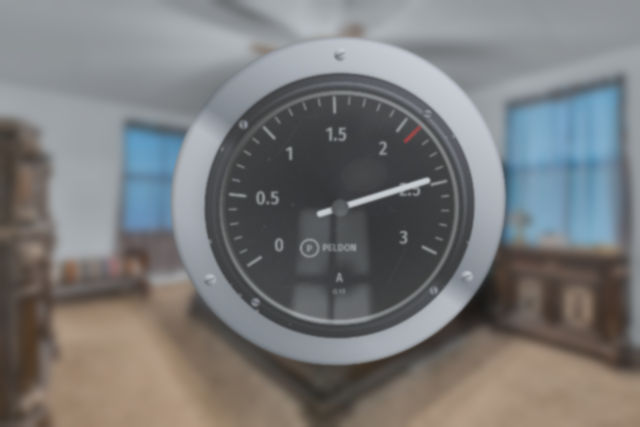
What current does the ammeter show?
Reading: 2.45 A
